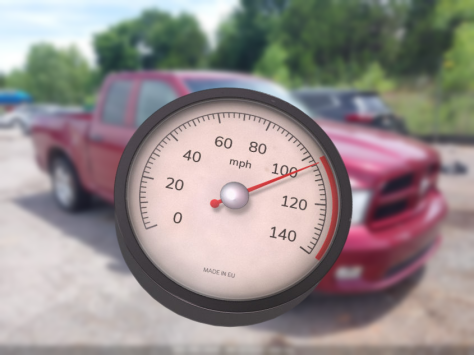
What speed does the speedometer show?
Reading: 104 mph
